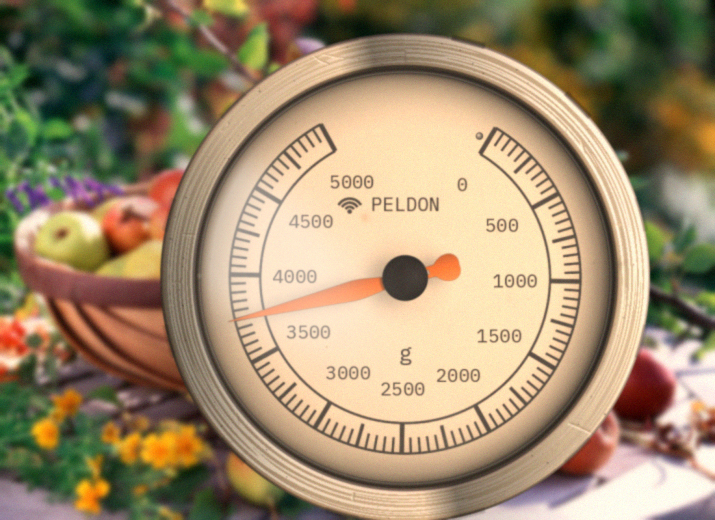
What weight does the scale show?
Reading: 3750 g
